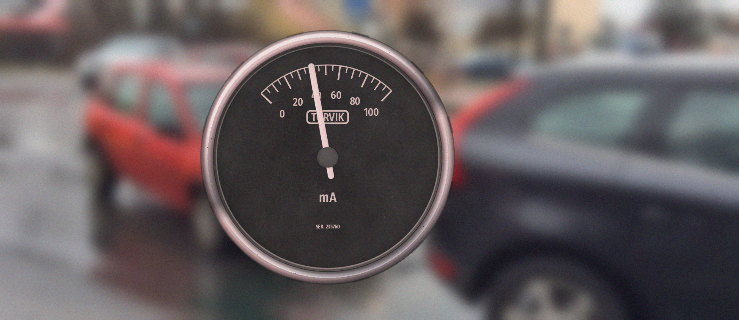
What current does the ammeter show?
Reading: 40 mA
